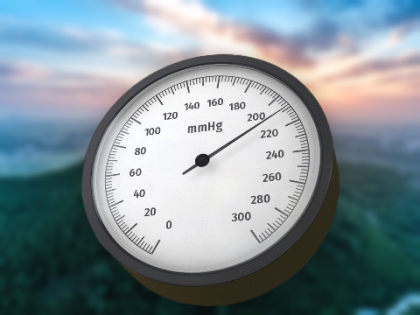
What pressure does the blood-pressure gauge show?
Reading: 210 mmHg
